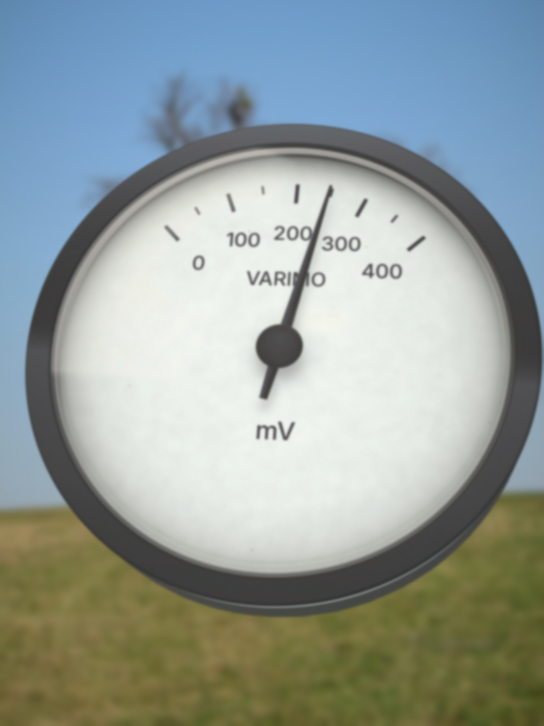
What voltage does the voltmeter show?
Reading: 250 mV
